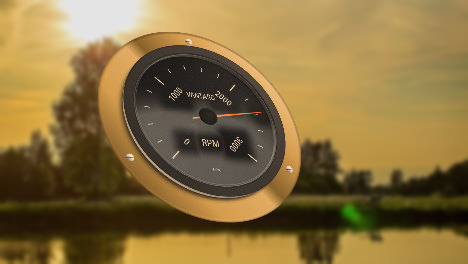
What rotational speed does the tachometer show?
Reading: 2400 rpm
